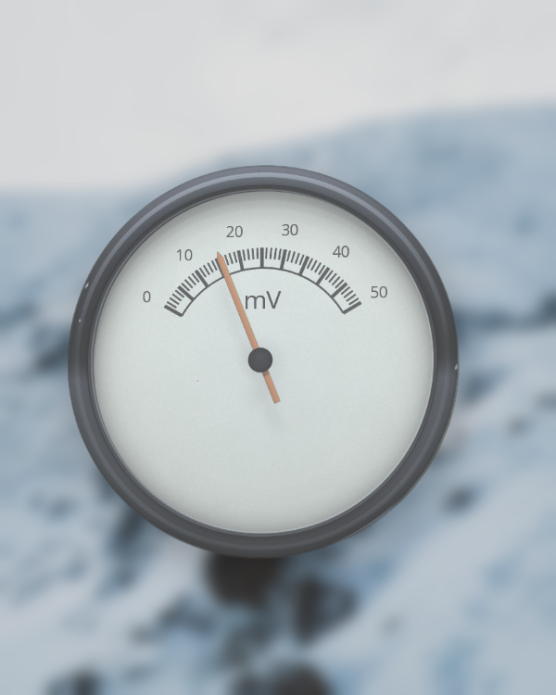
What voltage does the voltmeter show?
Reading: 16 mV
